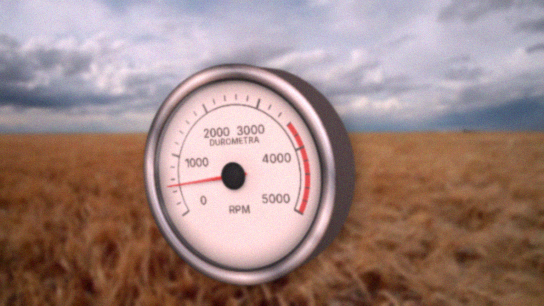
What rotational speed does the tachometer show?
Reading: 500 rpm
